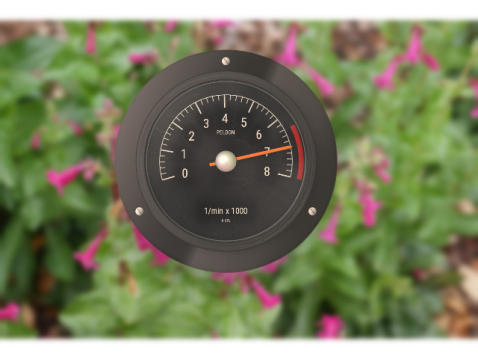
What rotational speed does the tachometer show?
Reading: 7000 rpm
